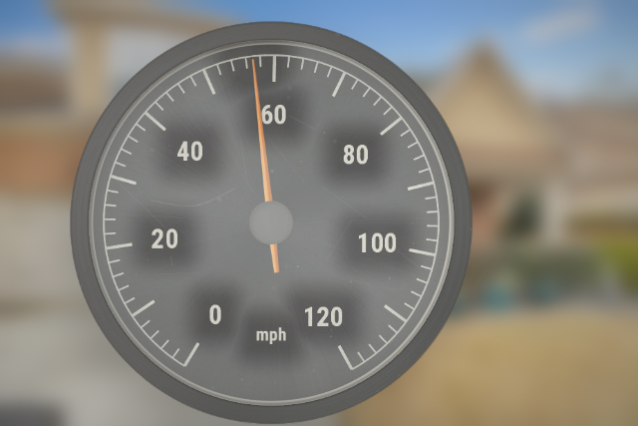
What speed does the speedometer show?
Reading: 57 mph
